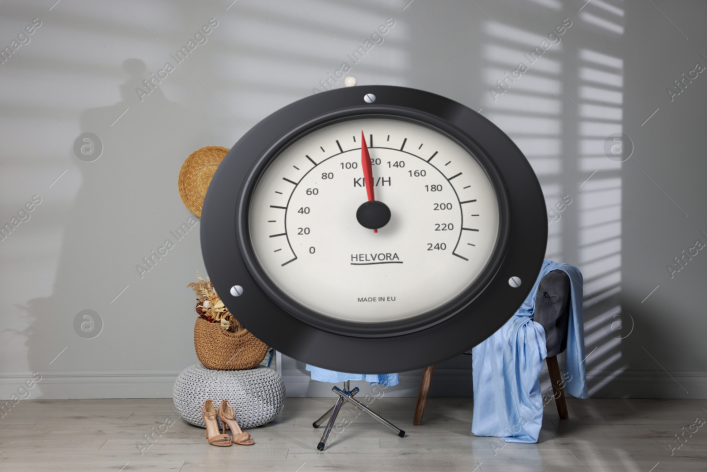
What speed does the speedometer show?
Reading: 115 km/h
